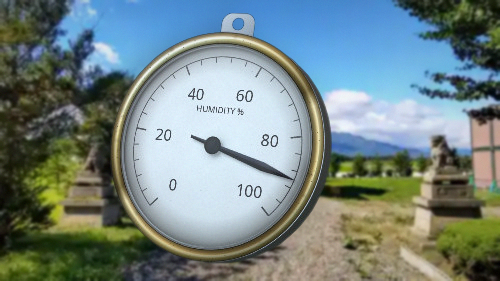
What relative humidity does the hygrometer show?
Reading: 90 %
